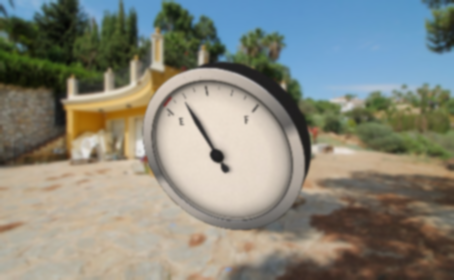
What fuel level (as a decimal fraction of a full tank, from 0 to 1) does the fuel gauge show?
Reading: 0.25
